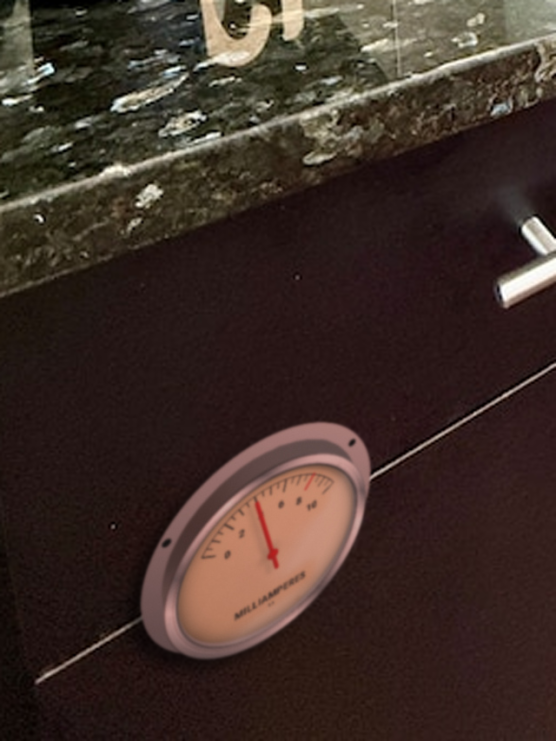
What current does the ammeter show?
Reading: 4 mA
